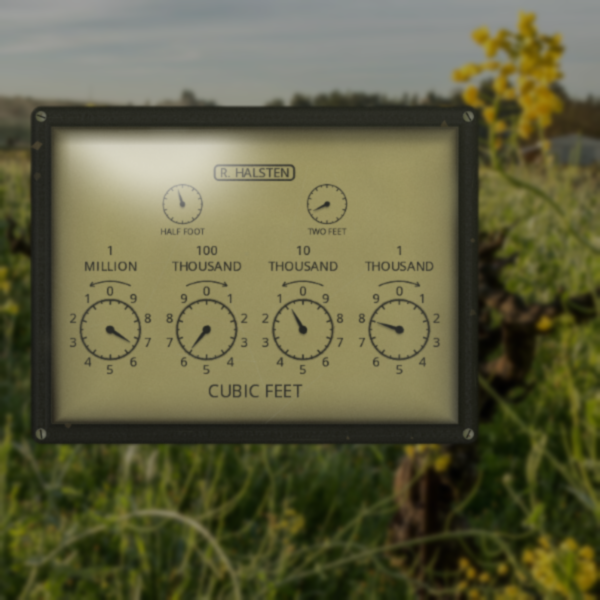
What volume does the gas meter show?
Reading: 660800 ft³
